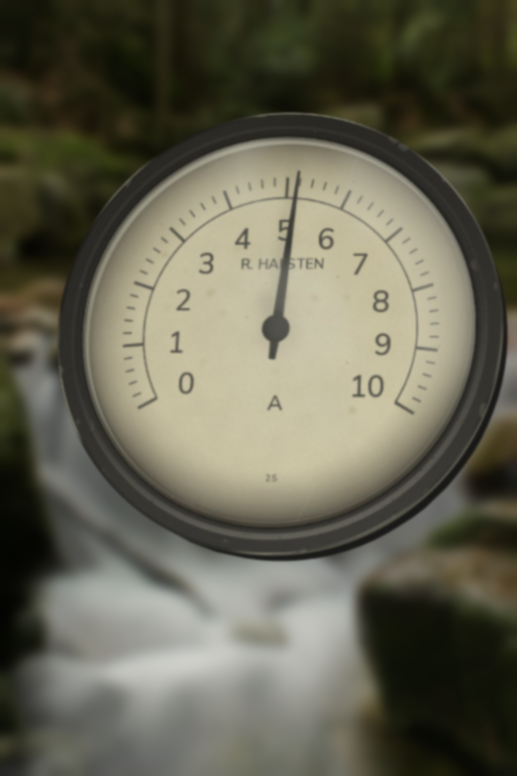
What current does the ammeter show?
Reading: 5.2 A
